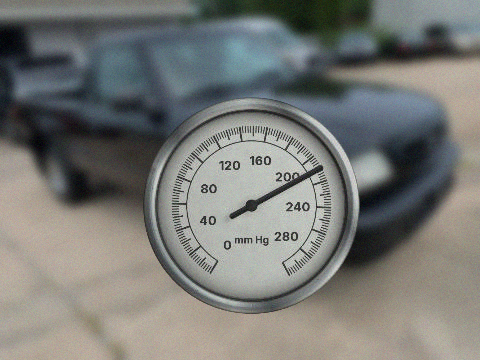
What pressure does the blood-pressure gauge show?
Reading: 210 mmHg
